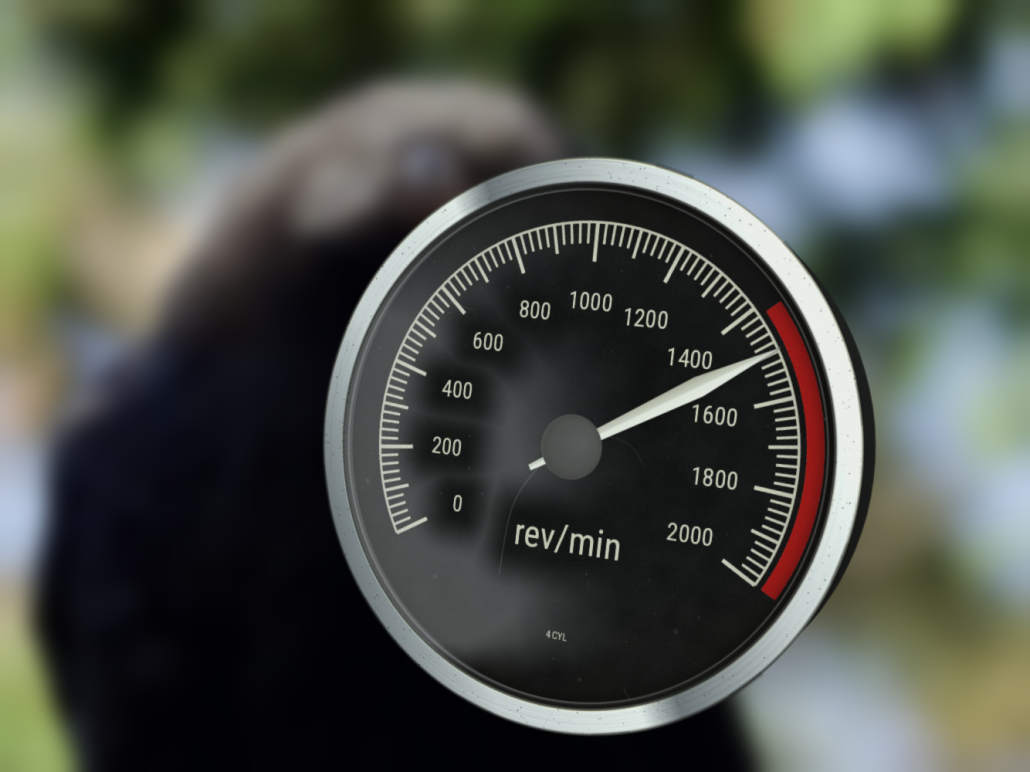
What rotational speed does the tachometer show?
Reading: 1500 rpm
